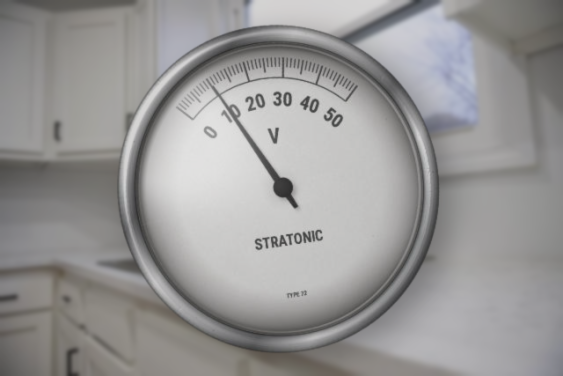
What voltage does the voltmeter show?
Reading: 10 V
